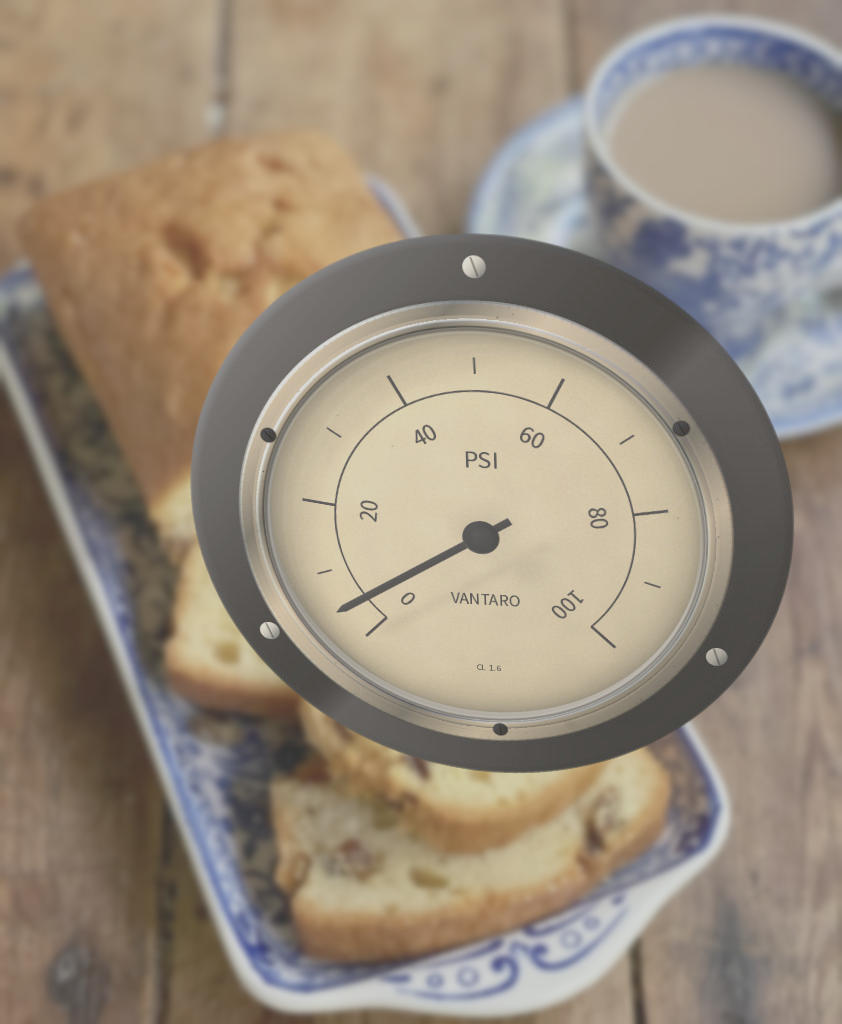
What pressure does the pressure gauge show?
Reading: 5 psi
